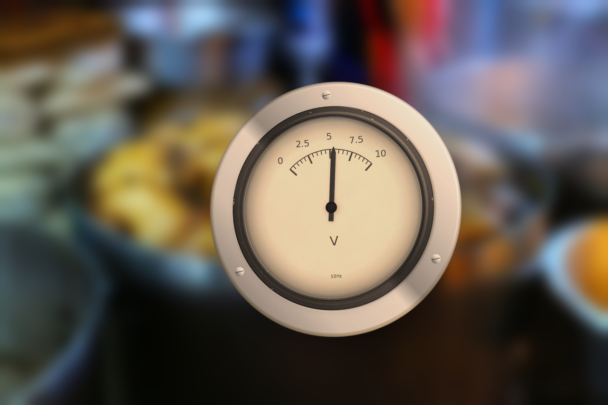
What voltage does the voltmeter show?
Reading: 5.5 V
